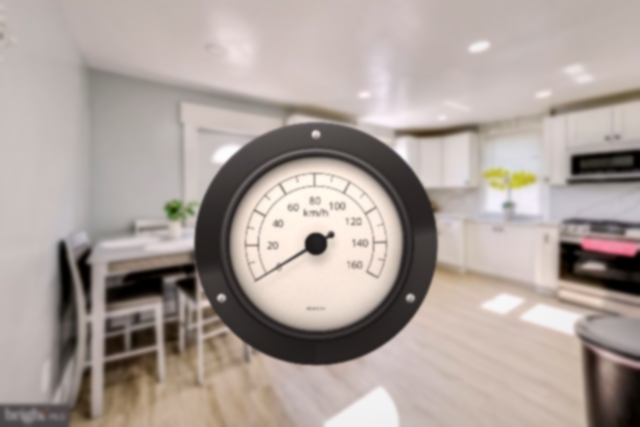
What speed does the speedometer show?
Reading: 0 km/h
